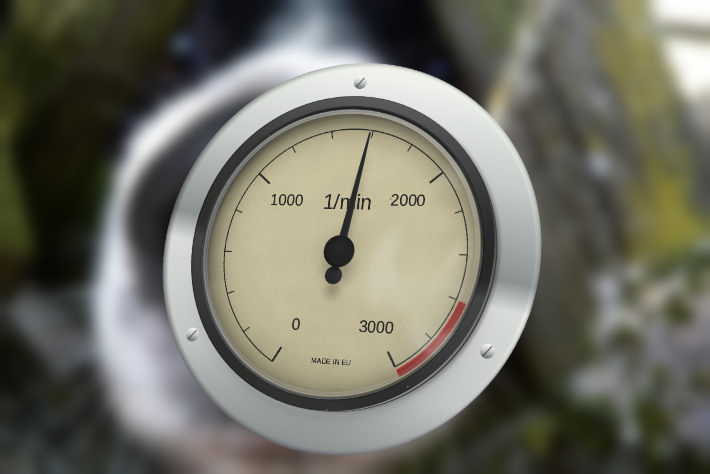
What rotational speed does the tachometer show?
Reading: 1600 rpm
